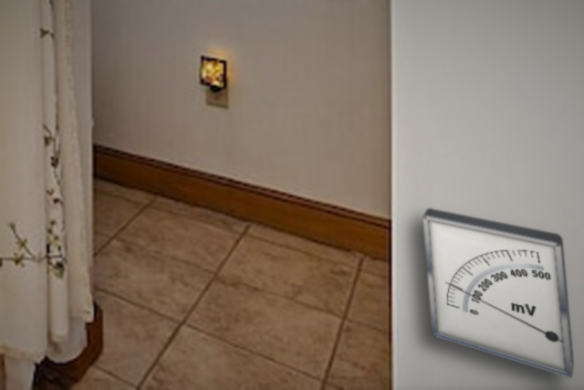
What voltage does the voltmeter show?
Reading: 100 mV
